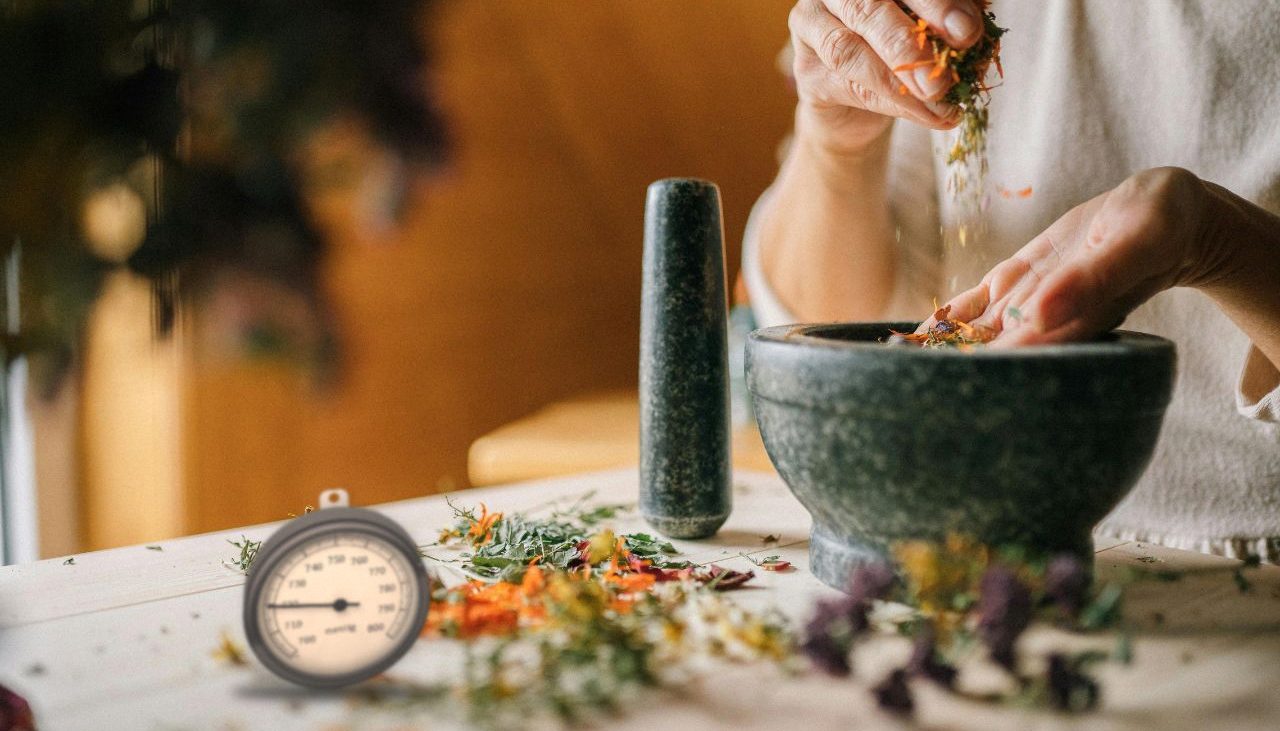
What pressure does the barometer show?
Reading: 720 mmHg
